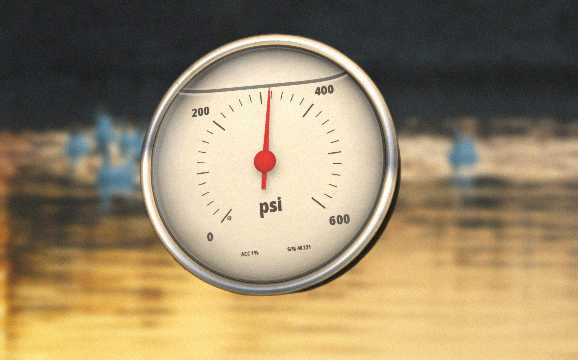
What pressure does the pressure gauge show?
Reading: 320 psi
